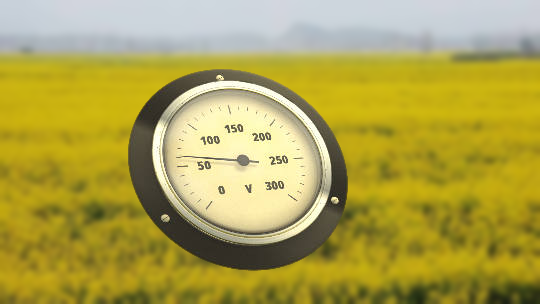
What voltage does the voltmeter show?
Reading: 60 V
